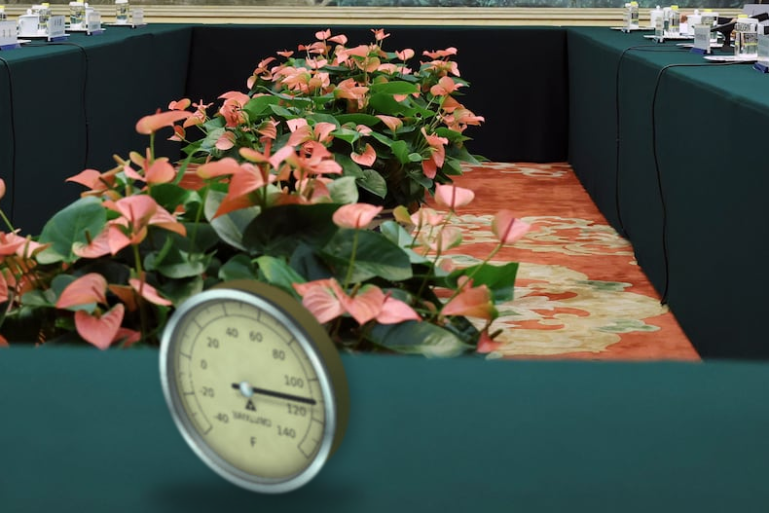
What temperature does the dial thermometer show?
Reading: 110 °F
